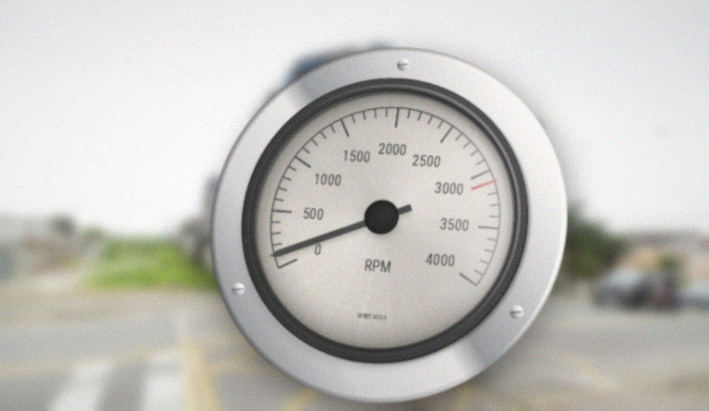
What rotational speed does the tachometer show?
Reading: 100 rpm
